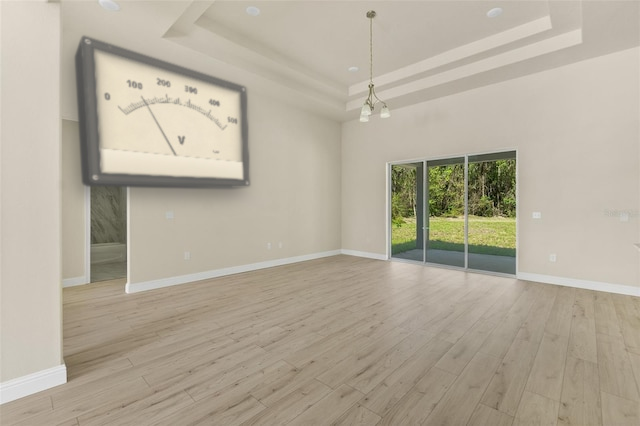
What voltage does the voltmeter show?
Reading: 100 V
